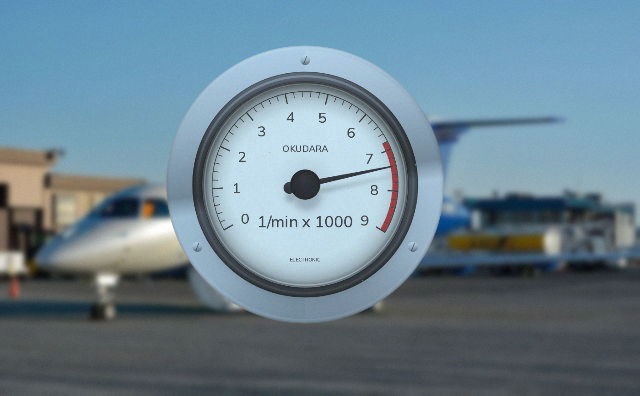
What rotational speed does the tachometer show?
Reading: 7400 rpm
